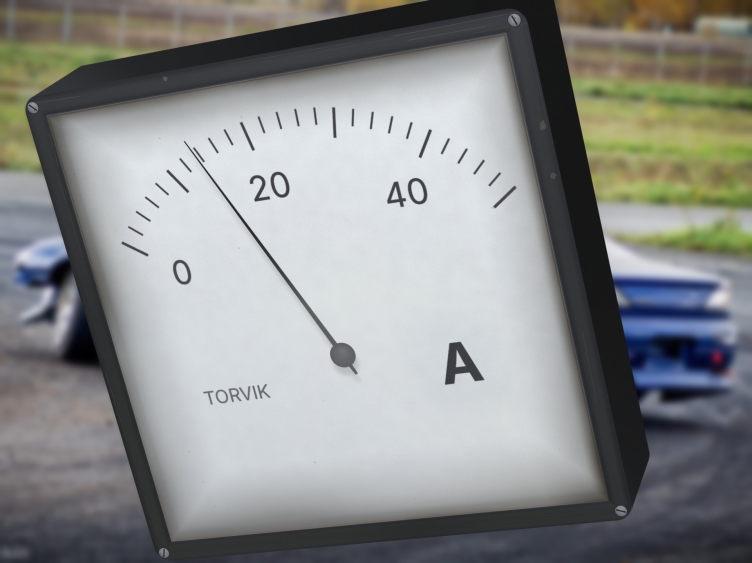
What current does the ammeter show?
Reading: 14 A
